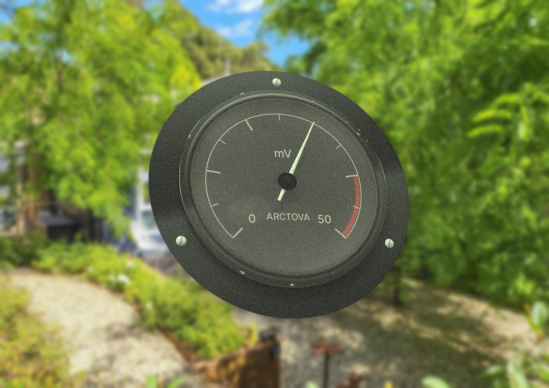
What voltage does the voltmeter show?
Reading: 30 mV
